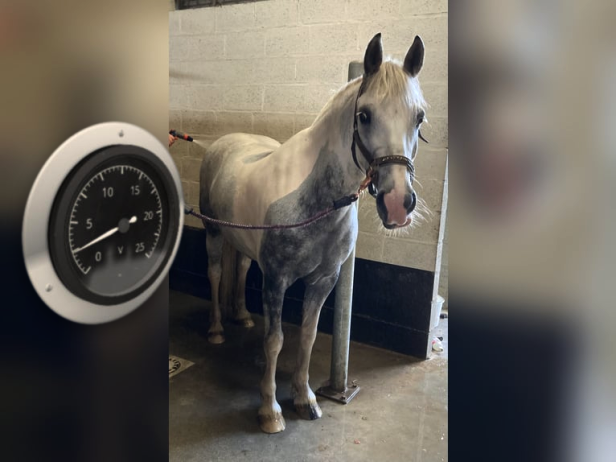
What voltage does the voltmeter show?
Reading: 2.5 V
